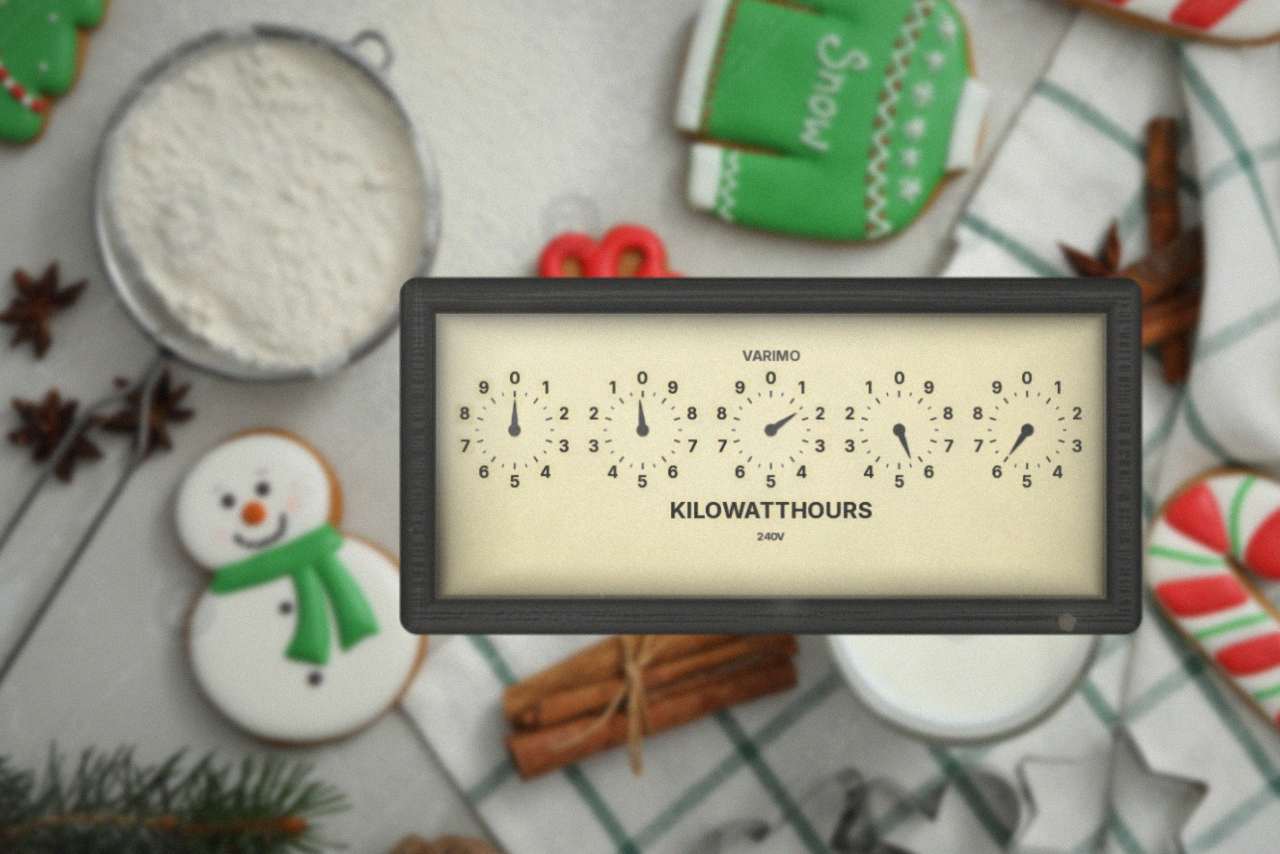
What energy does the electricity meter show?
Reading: 156 kWh
